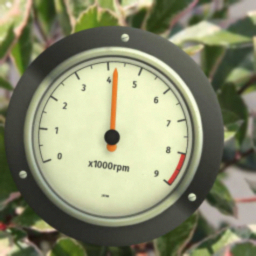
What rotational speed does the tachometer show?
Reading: 4250 rpm
